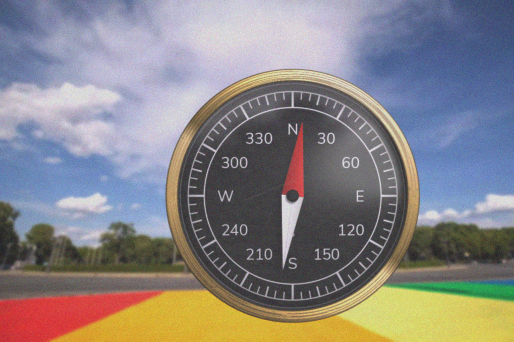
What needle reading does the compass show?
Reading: 7.5 °
